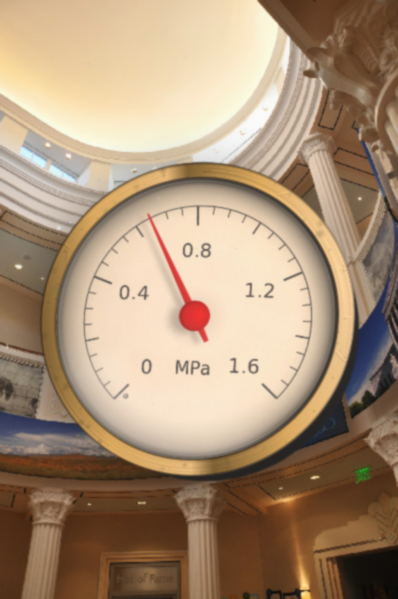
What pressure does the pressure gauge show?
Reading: 0.65 MPa
